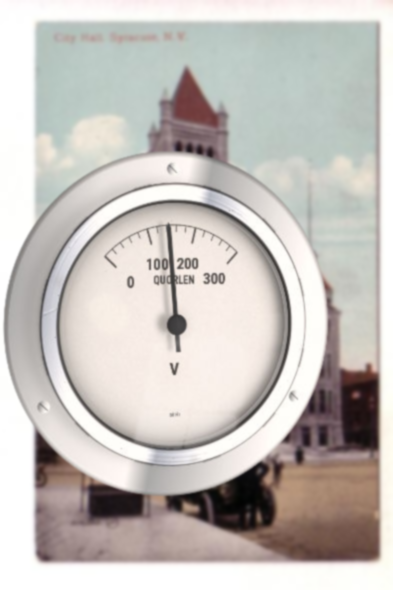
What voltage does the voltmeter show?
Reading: 140 V
